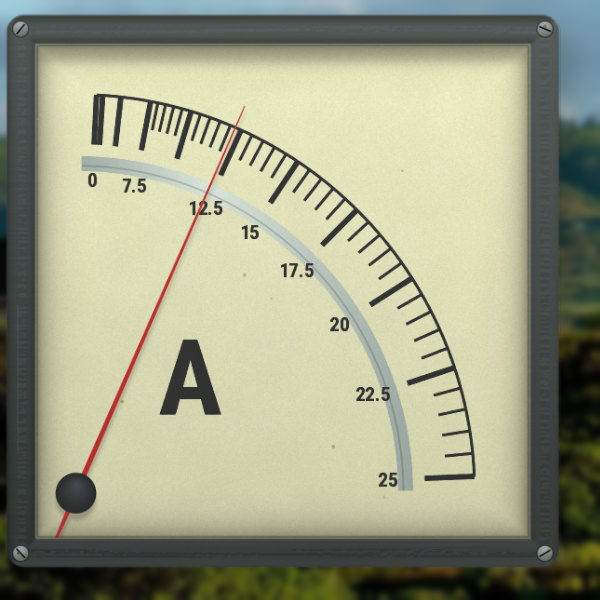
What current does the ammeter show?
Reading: 12.25 A
